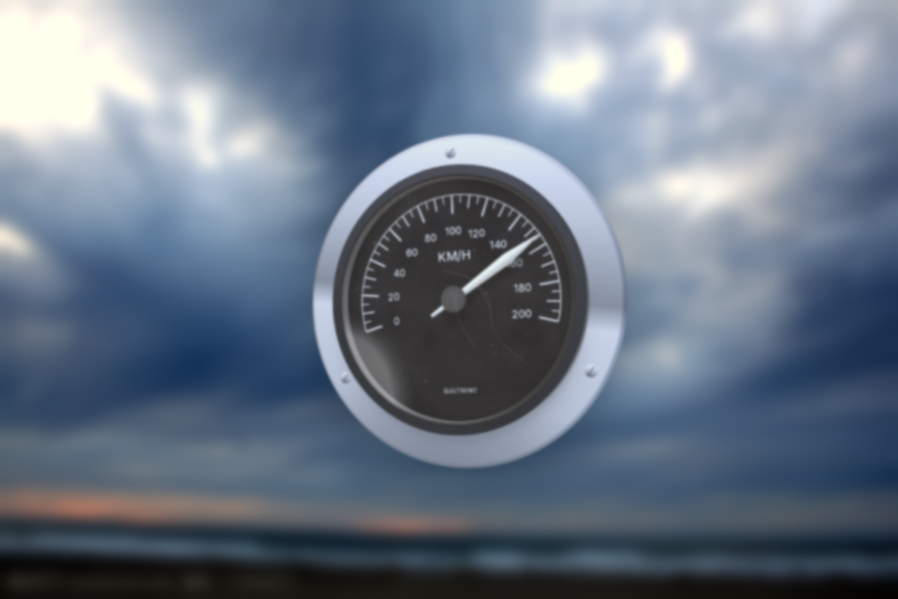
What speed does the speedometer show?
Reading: 155 km/h
